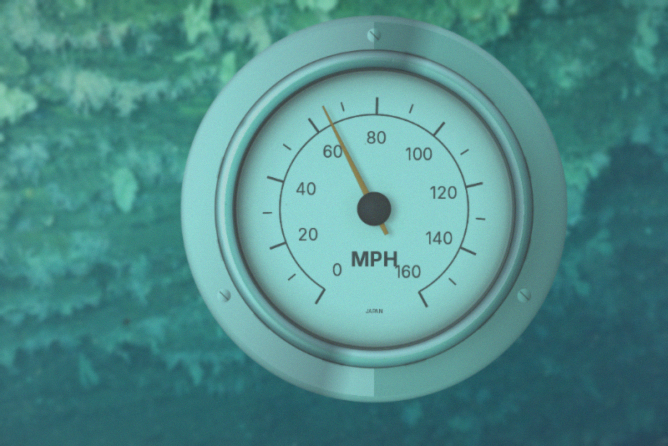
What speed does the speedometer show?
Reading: 65 mph
